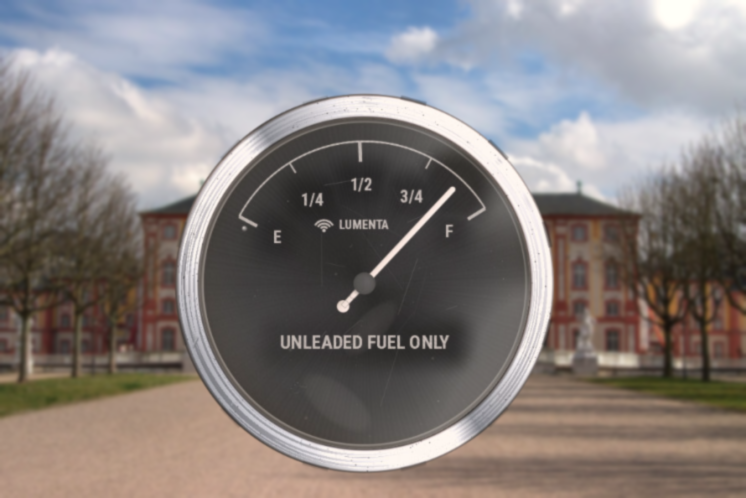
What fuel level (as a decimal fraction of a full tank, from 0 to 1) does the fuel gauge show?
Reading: 0.875
